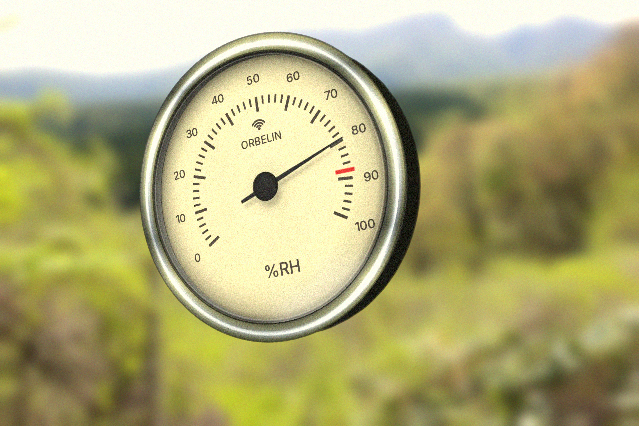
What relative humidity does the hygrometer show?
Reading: 80 %
